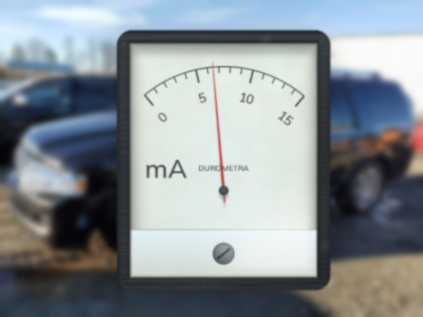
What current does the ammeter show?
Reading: 6.5 mA
